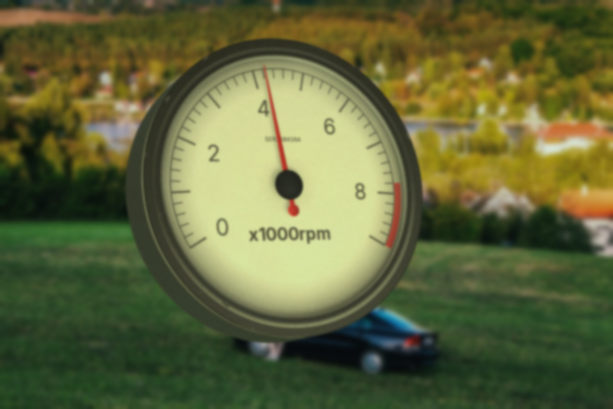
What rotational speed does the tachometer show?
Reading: 4200 rpm
